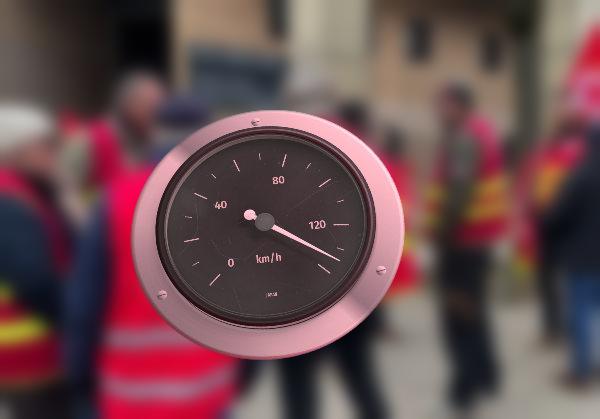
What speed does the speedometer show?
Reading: 135 km/h
